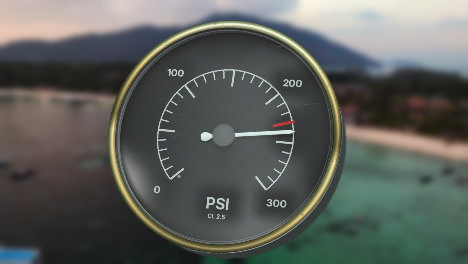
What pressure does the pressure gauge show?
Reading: 240 psi
